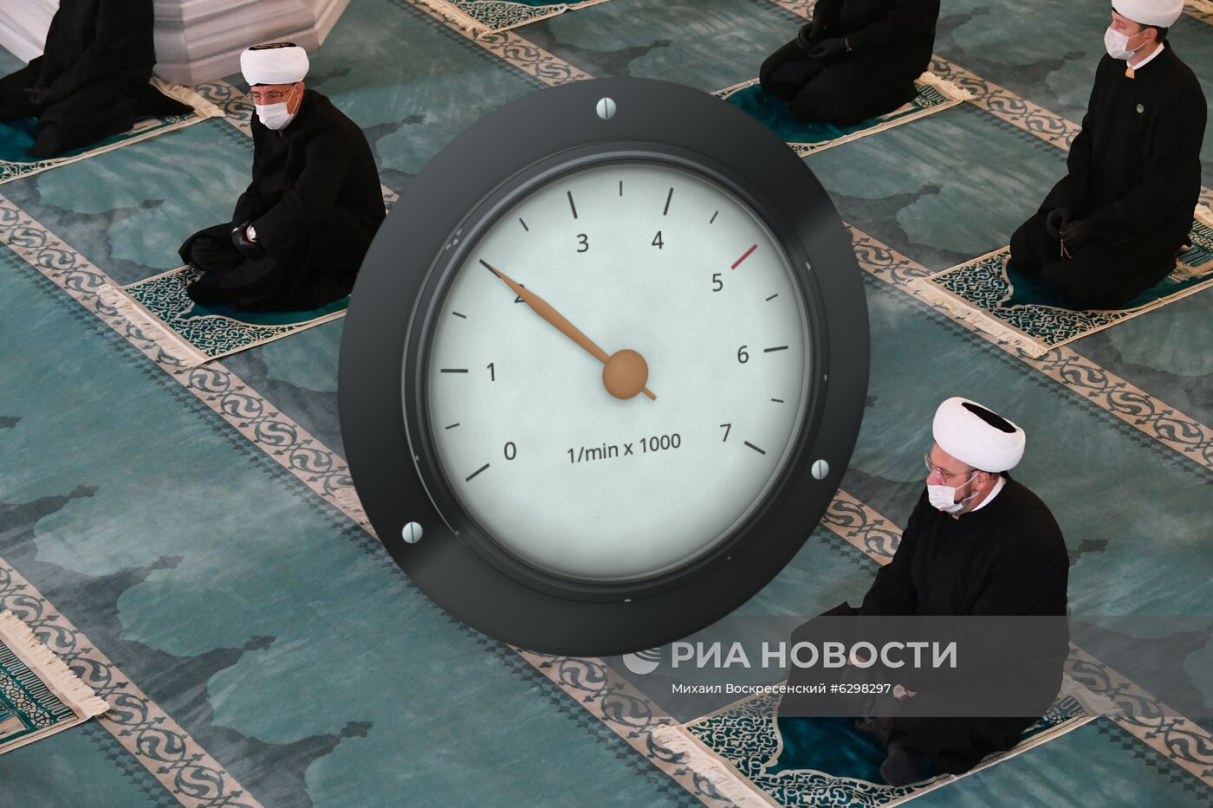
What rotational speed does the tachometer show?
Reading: 2000 rpm
